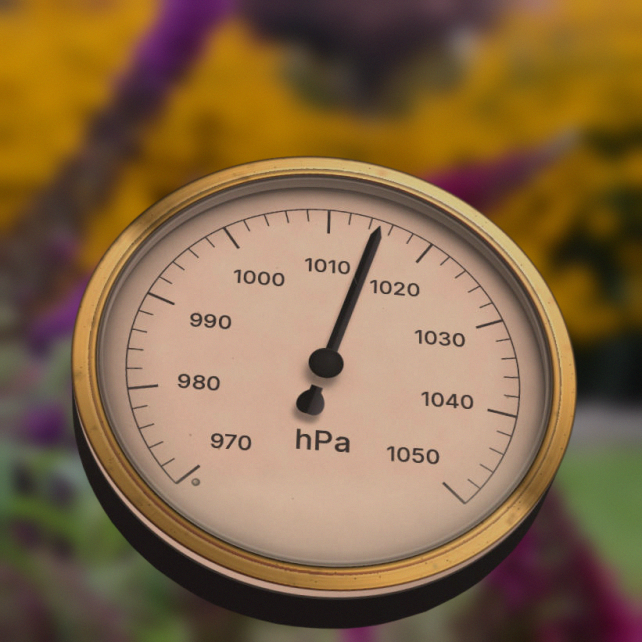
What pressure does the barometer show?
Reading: 1015 hPa
